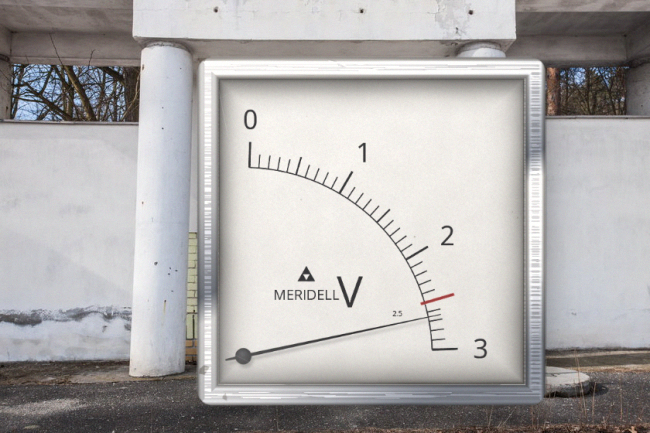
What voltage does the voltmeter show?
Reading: 2.65 V
